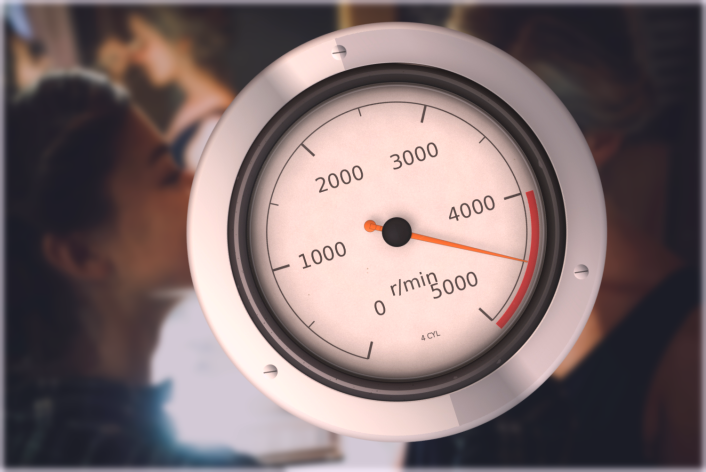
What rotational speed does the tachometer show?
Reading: 4500 rpm
